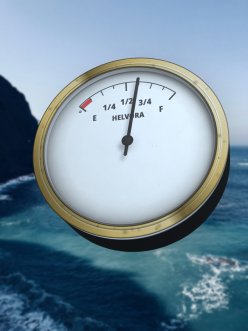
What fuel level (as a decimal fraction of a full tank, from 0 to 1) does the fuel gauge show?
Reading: 0.625
